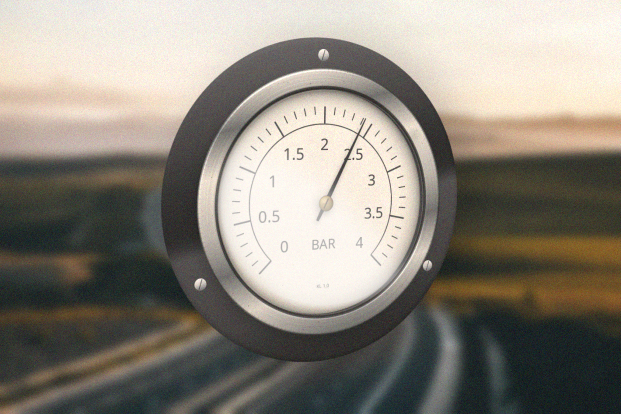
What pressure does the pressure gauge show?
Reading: 2.4 bar
